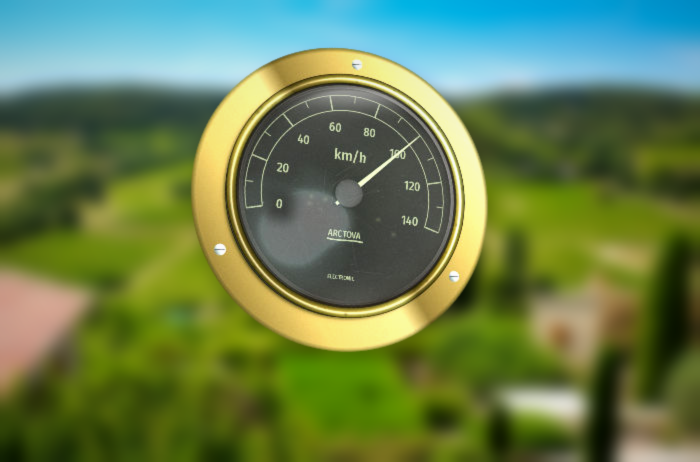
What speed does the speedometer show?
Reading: 100 km/h
